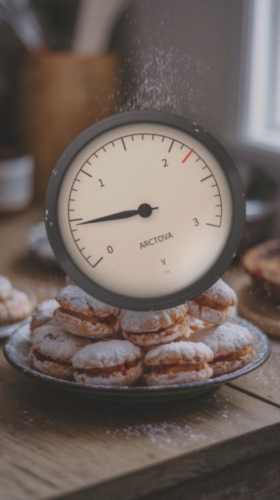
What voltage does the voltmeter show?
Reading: 0.45 V
